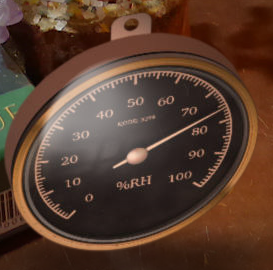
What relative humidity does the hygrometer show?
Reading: 75 %
